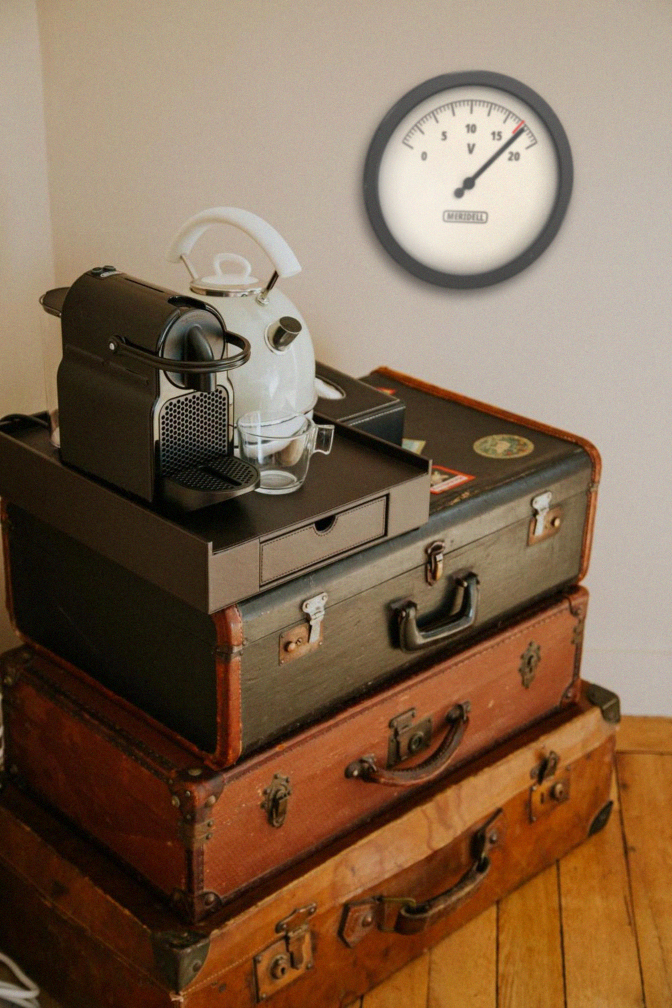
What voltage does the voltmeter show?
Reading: 17.5 V
